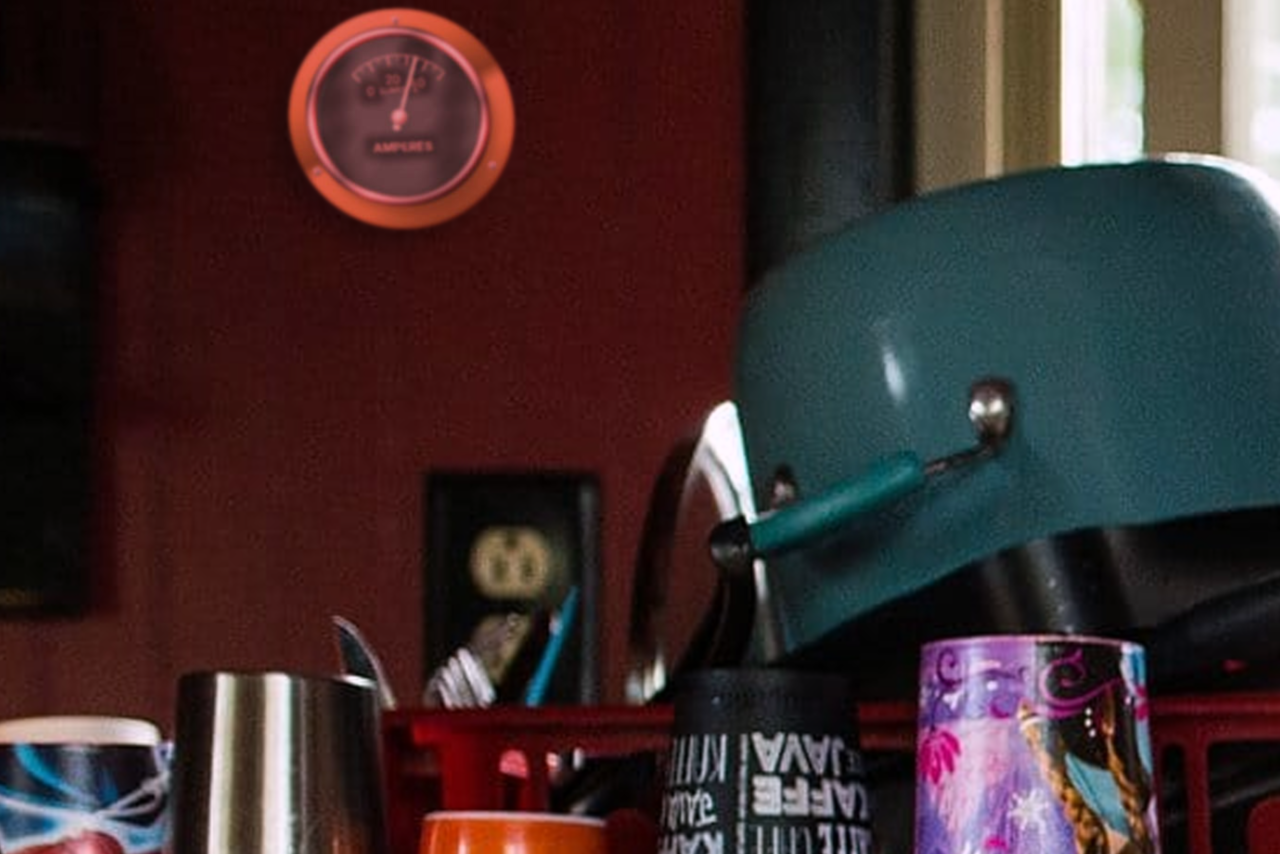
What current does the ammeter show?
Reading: 35 A
